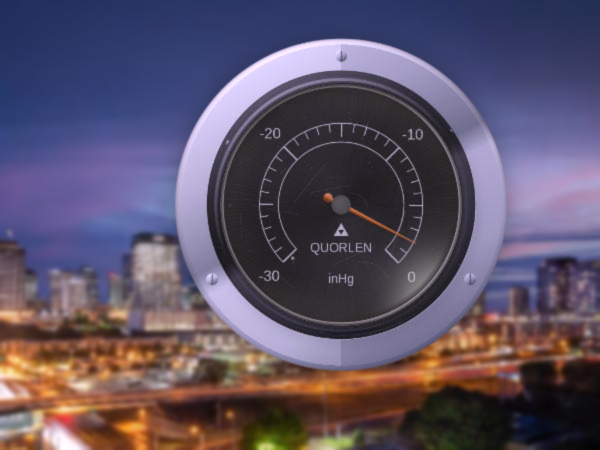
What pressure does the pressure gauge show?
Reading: -2 inHg
